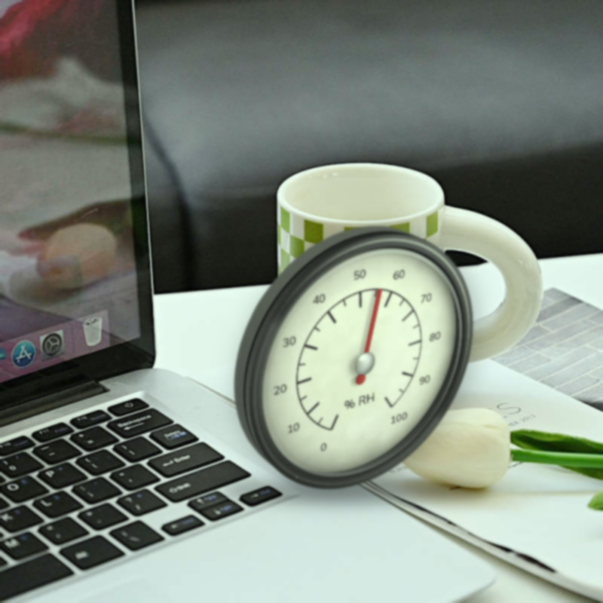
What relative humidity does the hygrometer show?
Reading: 55 %
